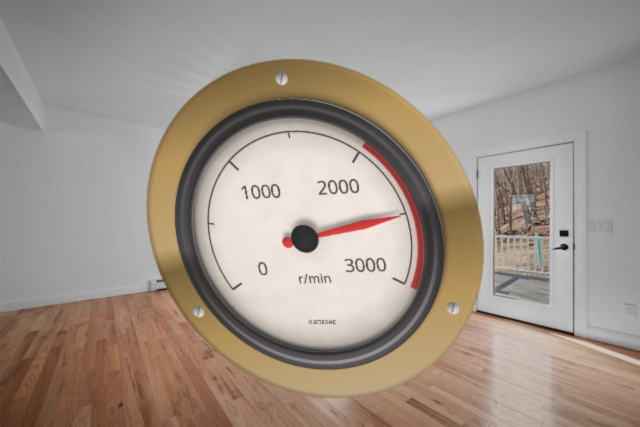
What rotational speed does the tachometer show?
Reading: 2500 rpm
